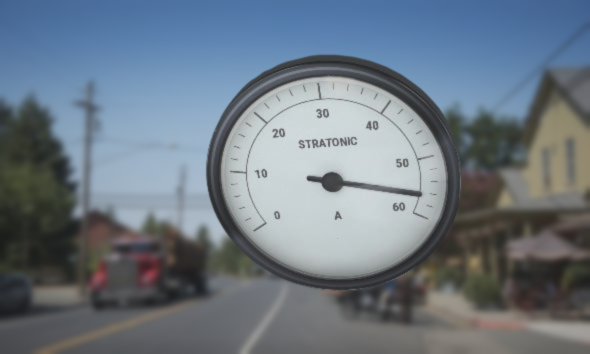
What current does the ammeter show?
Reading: 56 A
